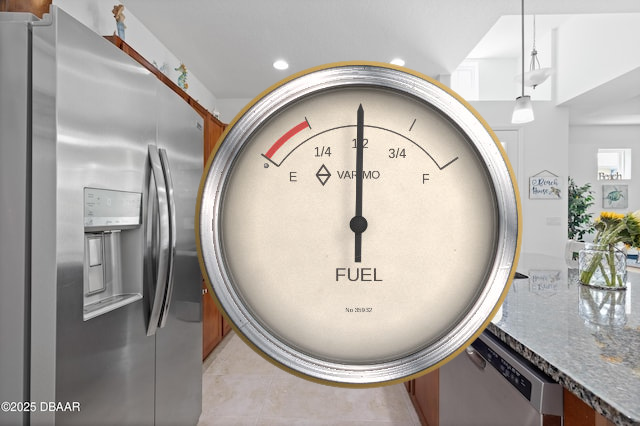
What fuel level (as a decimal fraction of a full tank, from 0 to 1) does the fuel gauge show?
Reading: 0.5
